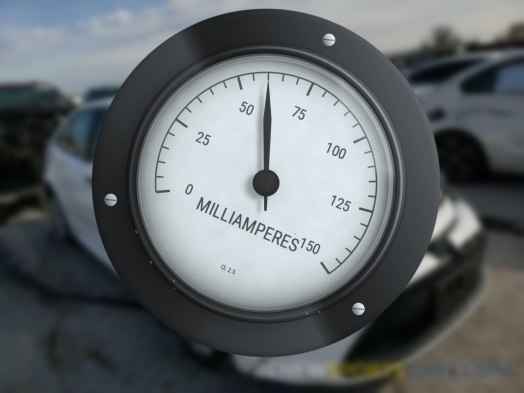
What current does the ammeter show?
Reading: 60 mA
